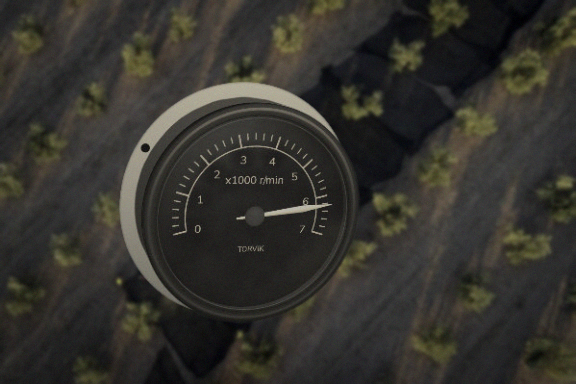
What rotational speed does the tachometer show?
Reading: 6200 rpm
